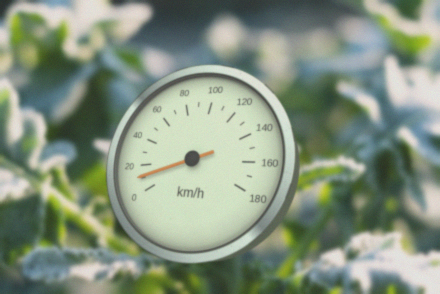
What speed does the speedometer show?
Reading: 10 km/h
